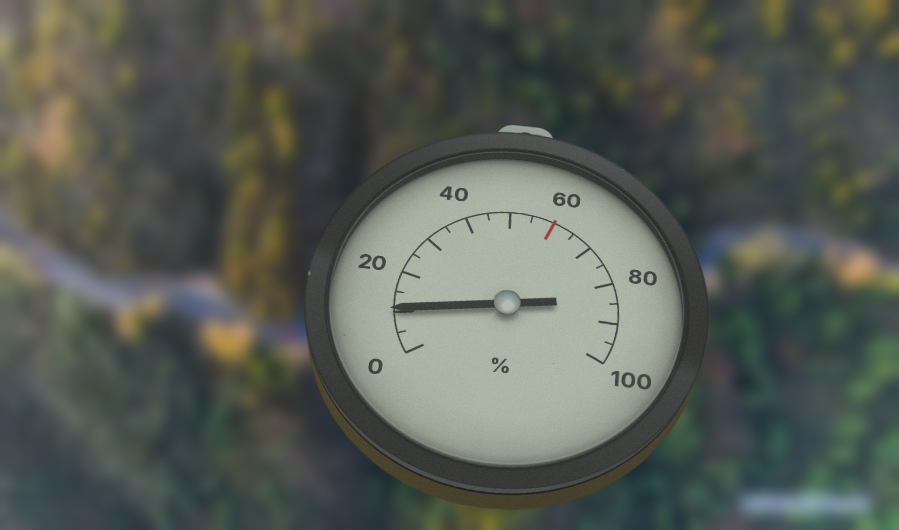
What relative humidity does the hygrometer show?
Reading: 10 %
